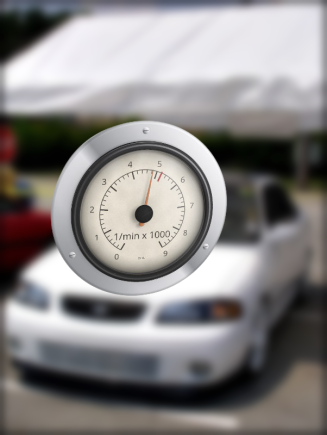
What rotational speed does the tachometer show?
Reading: 4800 rpm
